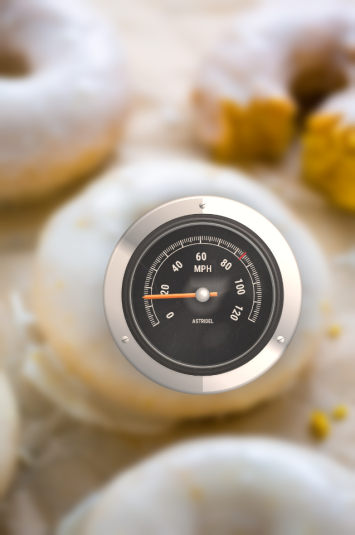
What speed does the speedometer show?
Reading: 15 mph
